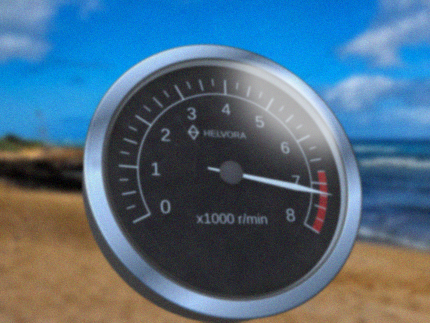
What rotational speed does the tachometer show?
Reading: 7250 rpm
